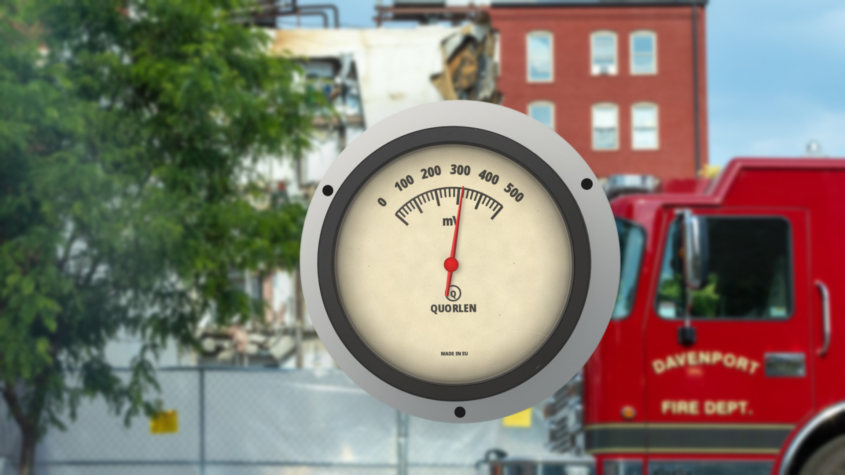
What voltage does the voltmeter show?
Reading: 320 mV
